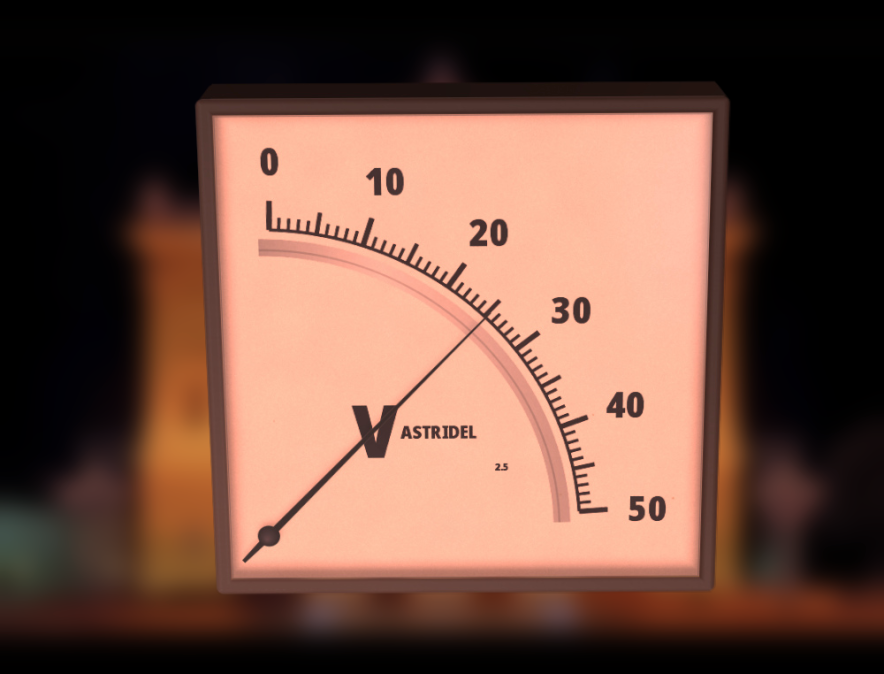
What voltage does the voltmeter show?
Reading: 25 V
